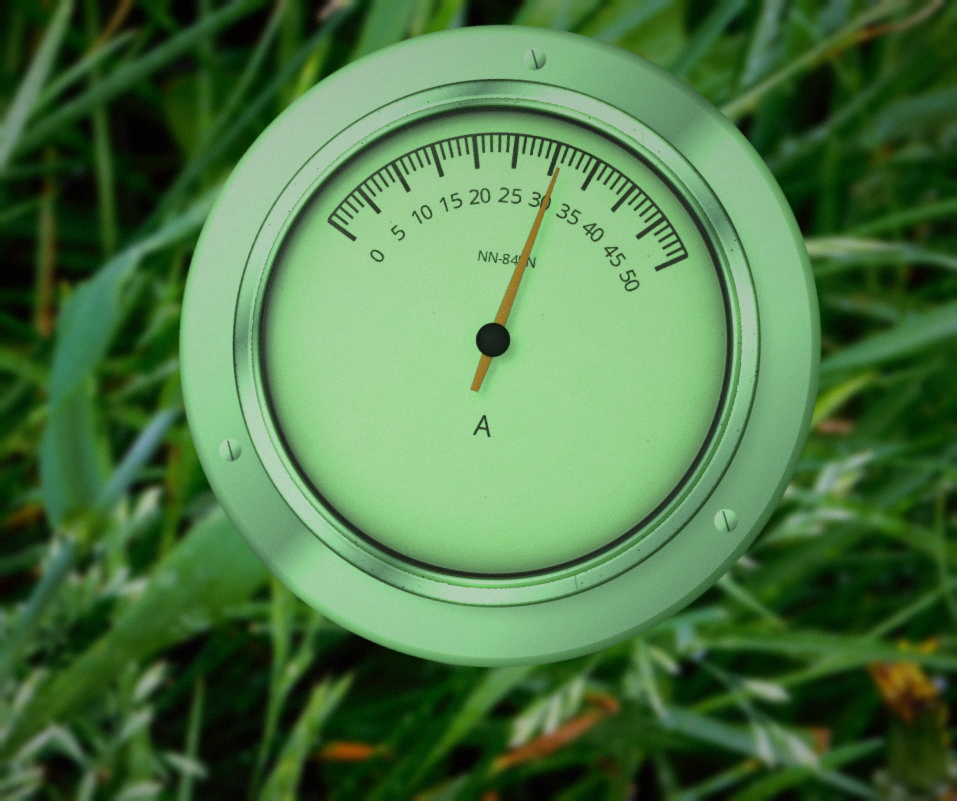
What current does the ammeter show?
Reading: 31 A
